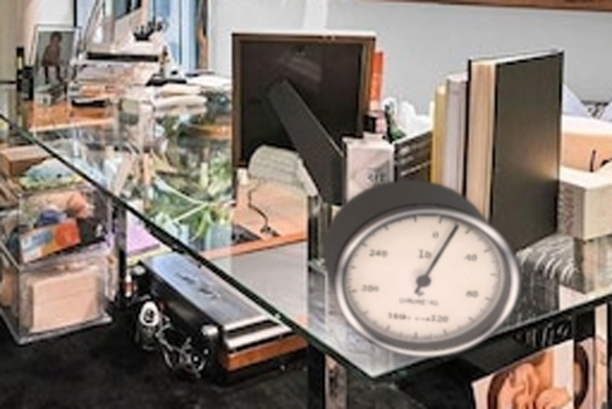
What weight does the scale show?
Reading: 10 lb
